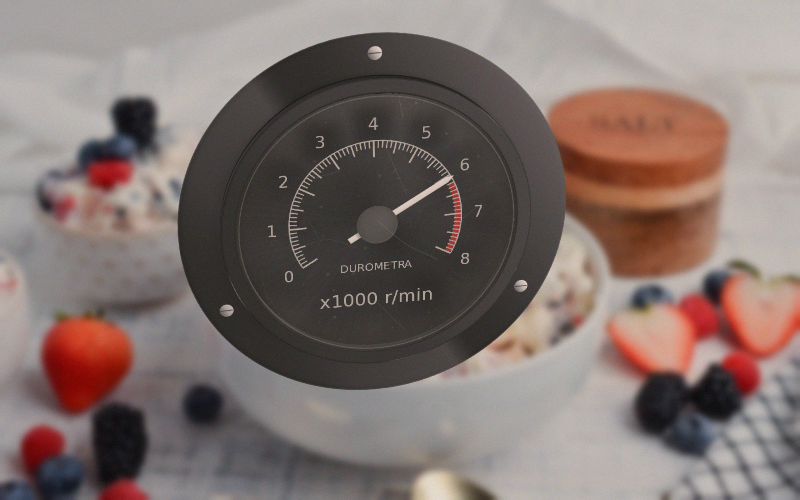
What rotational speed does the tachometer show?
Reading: 6000 rpm
